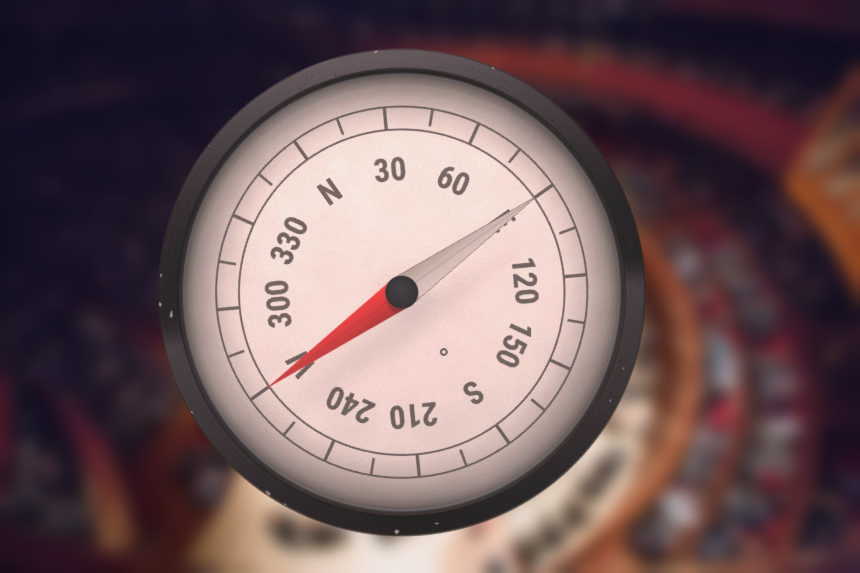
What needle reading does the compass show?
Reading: 270 °
